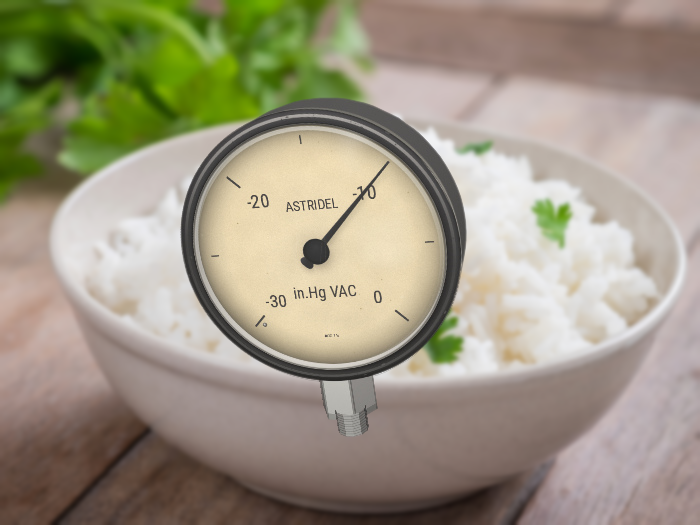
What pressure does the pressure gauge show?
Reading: -10 inHg
